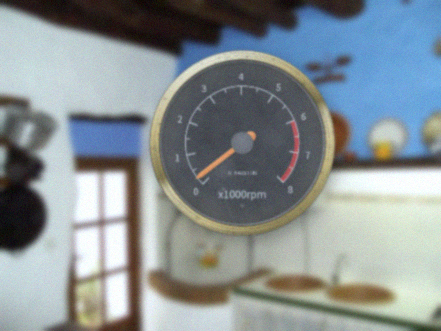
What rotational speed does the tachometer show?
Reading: 250 rpm
